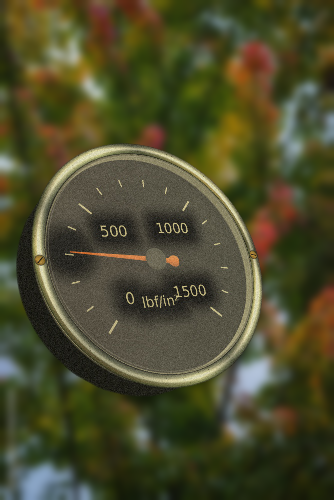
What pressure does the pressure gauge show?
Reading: 300 psi
